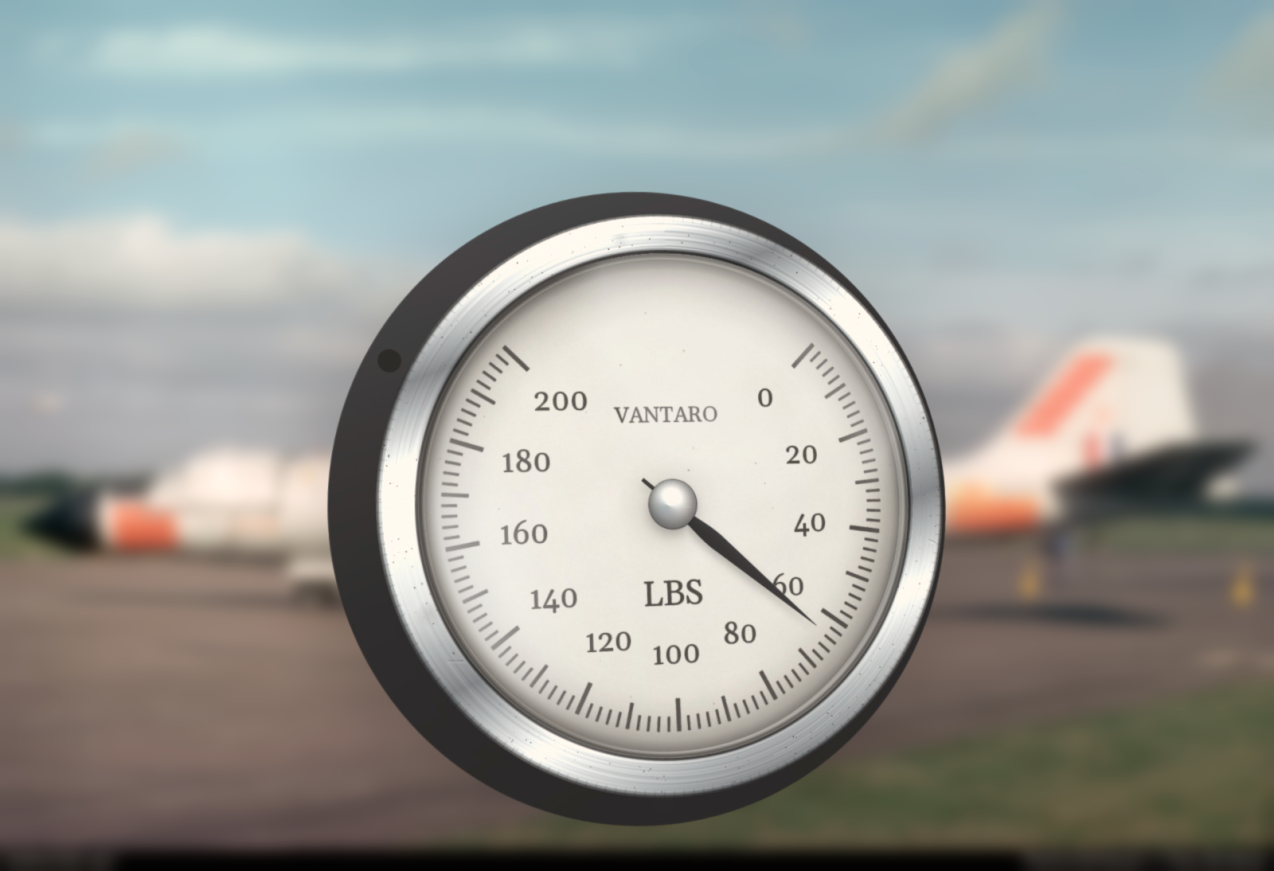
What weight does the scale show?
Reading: 64 lb
